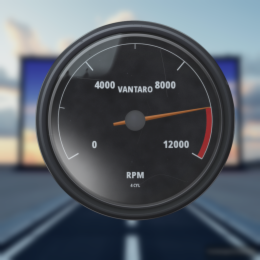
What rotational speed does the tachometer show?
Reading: 10000 rpm
